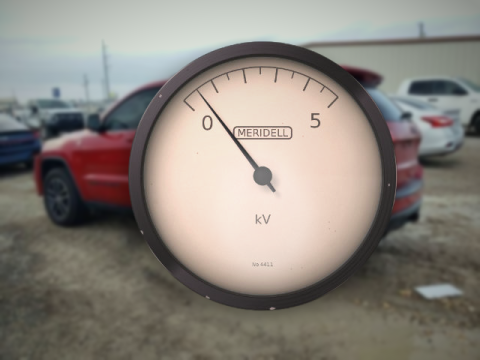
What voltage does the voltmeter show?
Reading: 0.5 kV
